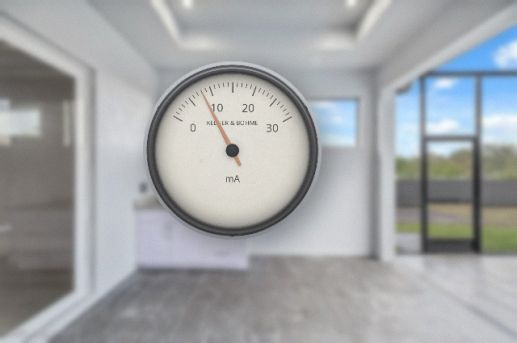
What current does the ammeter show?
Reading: 8 mA
